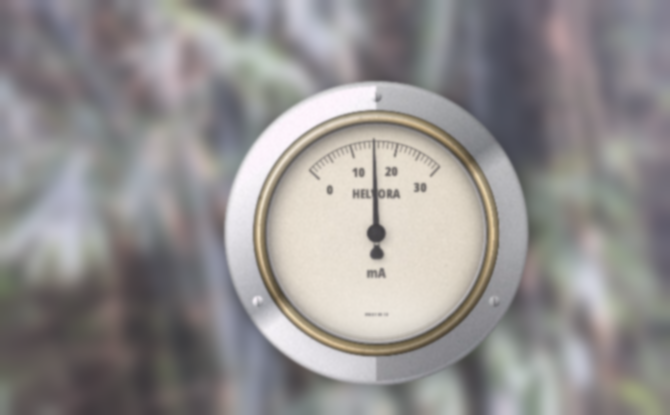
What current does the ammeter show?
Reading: 15 mA
